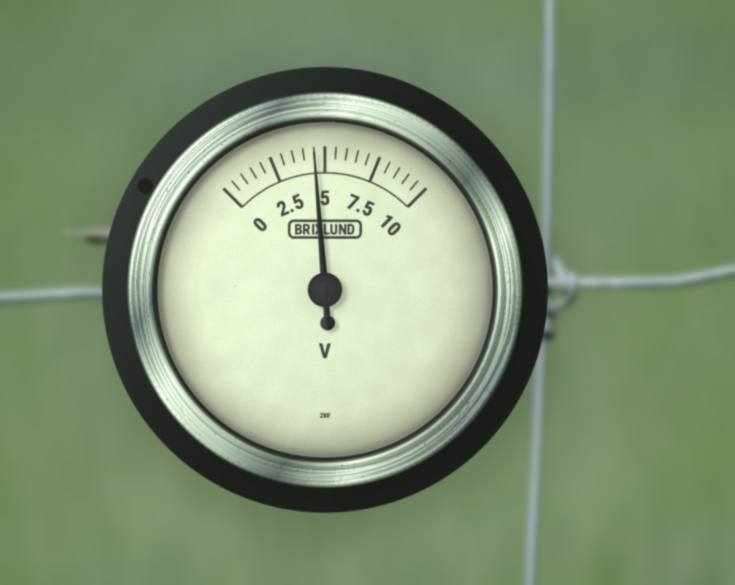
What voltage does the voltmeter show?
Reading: 4.5 V
